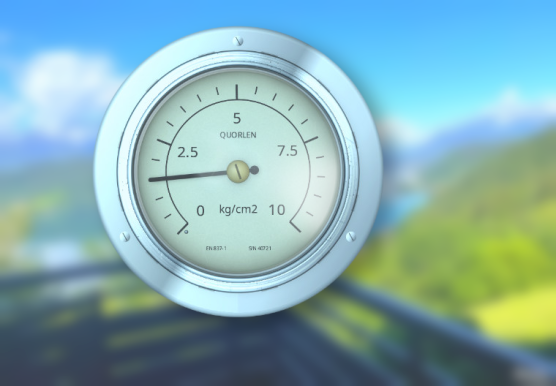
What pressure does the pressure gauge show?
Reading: 1.5 kg/cm²
